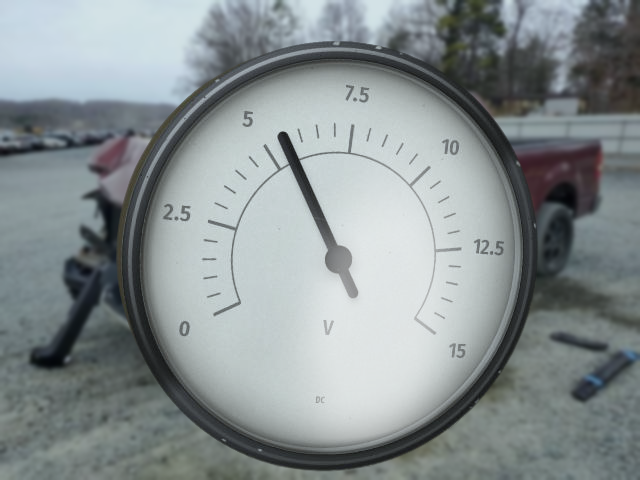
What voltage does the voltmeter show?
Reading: 5.5 V
